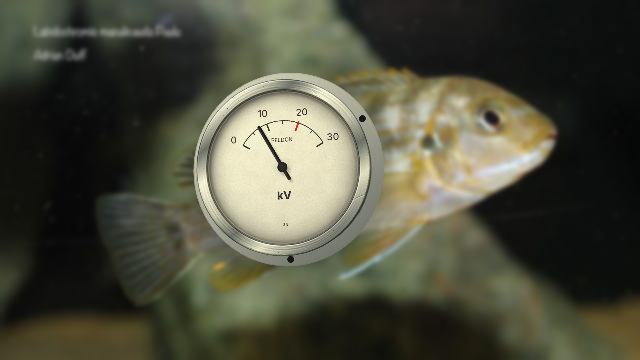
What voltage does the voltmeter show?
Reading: 7.5 kV
